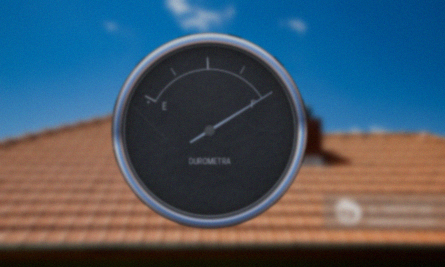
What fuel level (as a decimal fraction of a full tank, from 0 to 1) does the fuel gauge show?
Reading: 1
